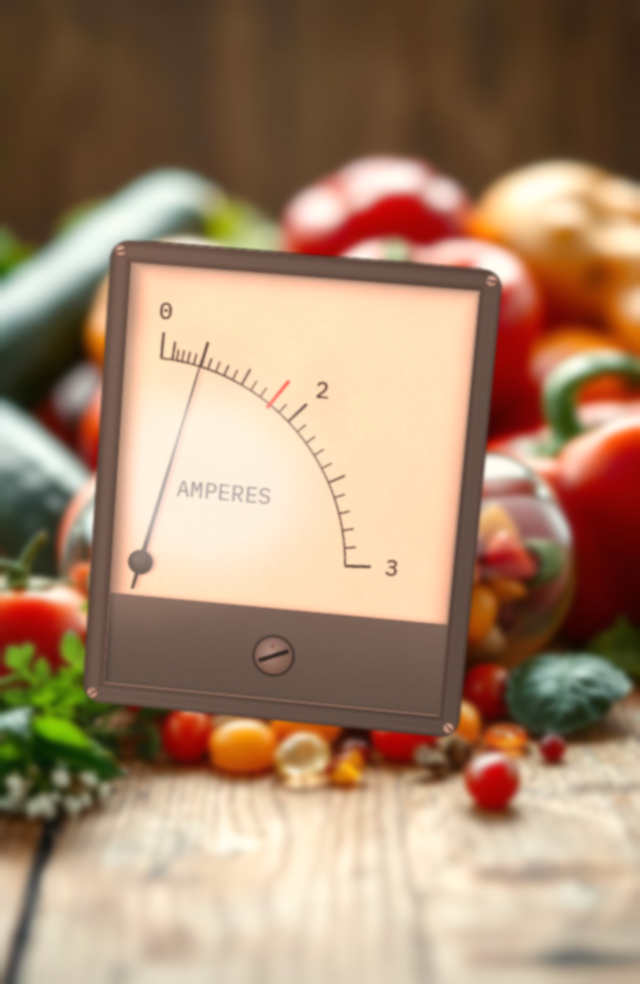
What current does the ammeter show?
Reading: 1 A
